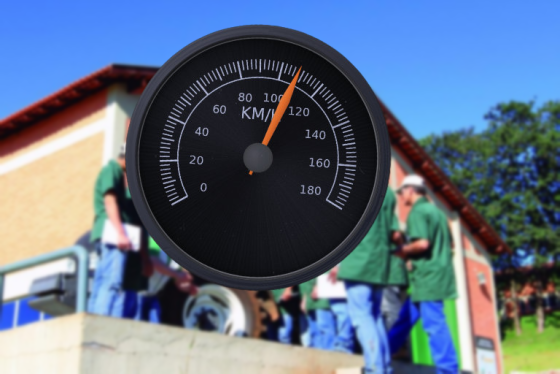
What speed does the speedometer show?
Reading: 108 km/h
